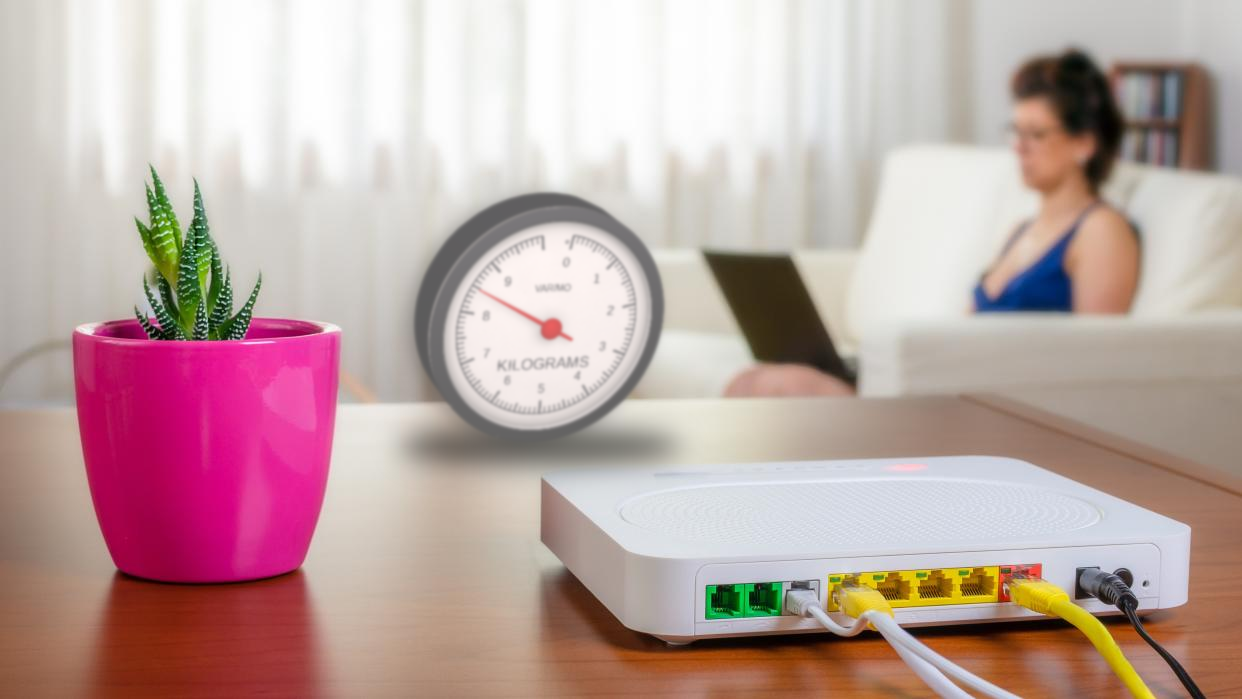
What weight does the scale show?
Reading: 8.5 kg
